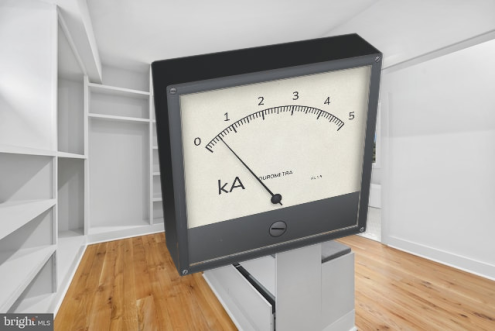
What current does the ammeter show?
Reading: 0.5 kA
